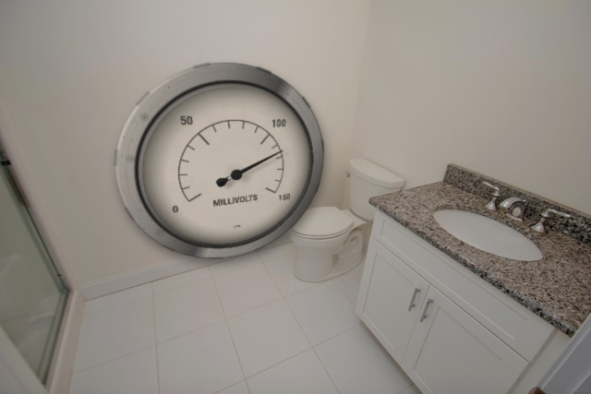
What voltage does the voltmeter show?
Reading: 115 mV
